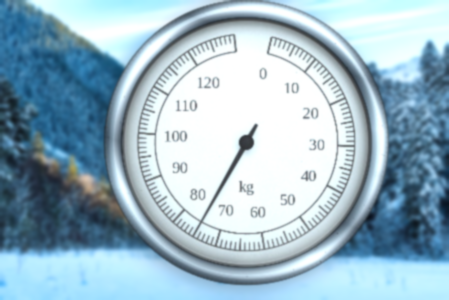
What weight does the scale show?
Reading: 75 kg
